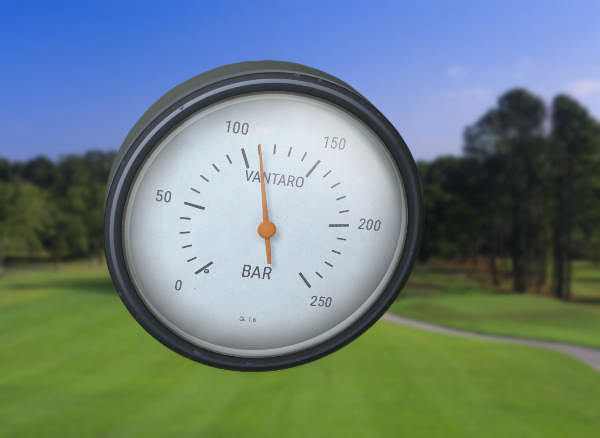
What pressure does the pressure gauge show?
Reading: 110 bar
